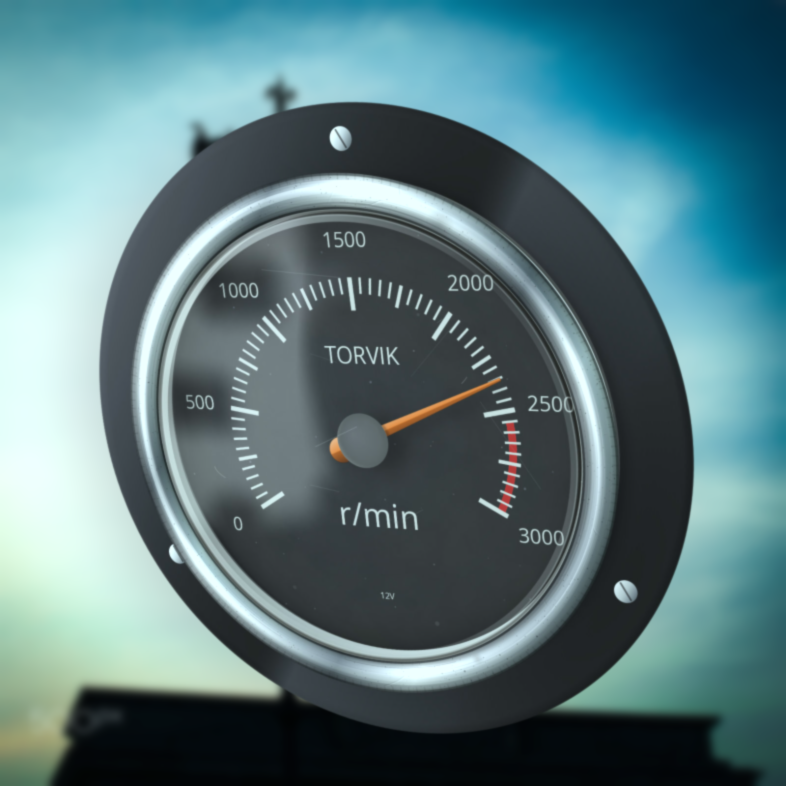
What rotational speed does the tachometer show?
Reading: 2350 rpm
